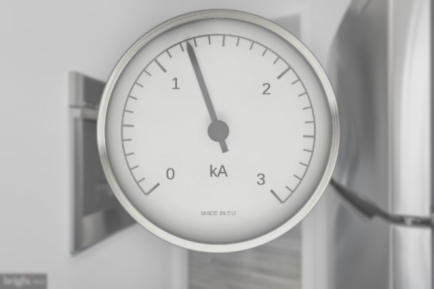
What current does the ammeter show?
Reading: 1.25 kA
